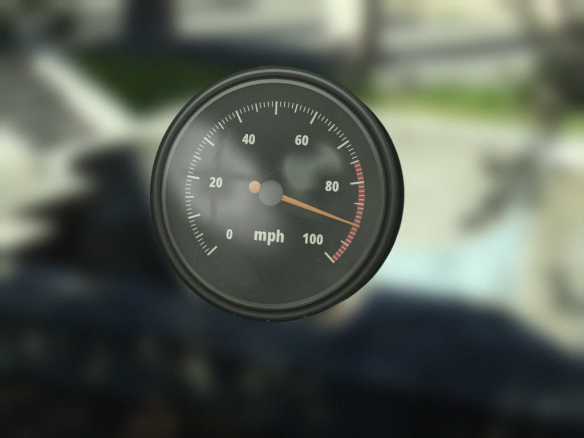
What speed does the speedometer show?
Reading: 90 mph
